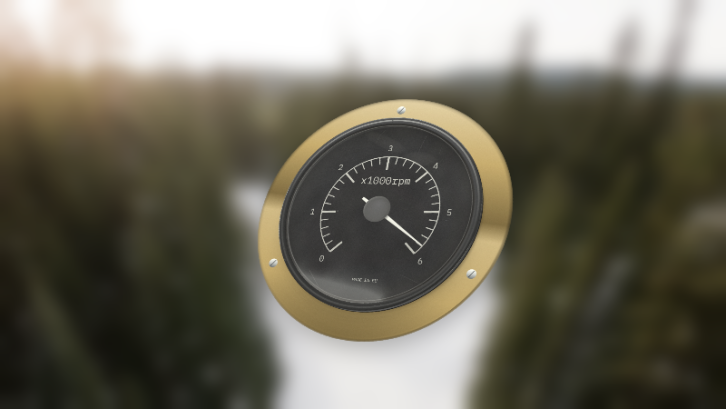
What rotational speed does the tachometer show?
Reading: 5800 rpm
